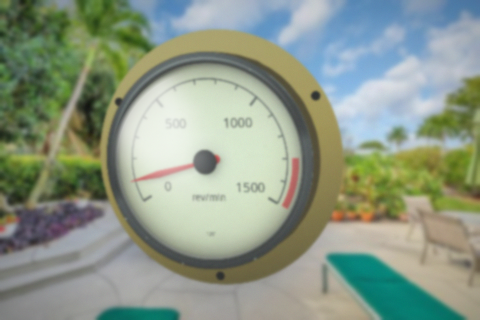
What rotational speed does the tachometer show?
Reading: 100 rpm
